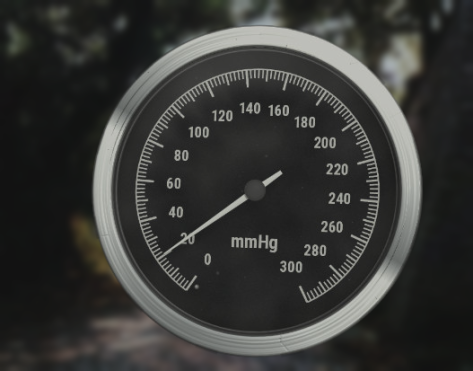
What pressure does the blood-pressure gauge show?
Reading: 20 mmHg
